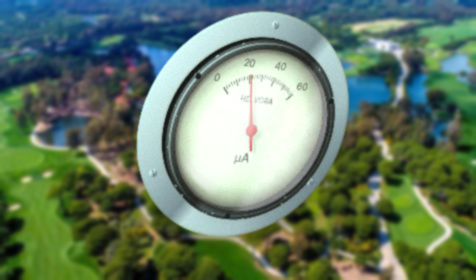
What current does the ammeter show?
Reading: 20 µA
